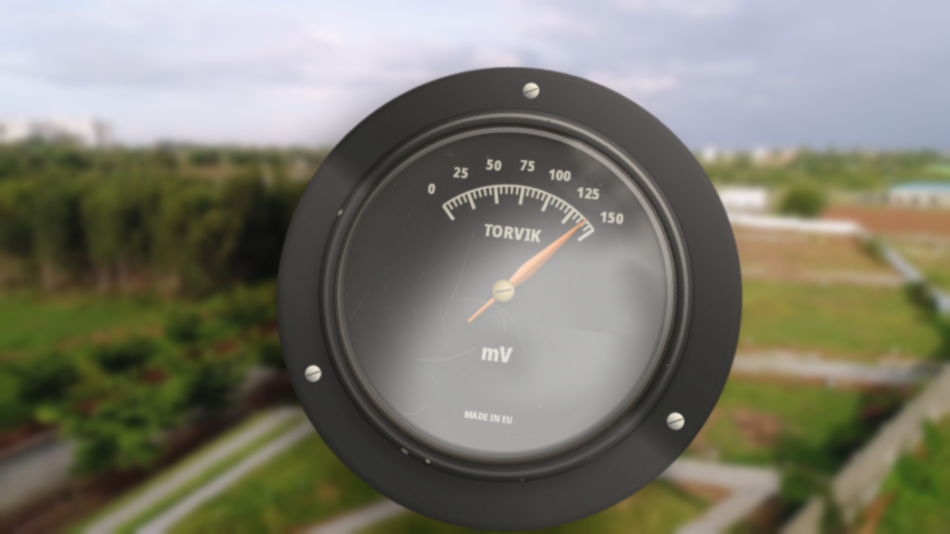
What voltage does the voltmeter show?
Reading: 140 mV
